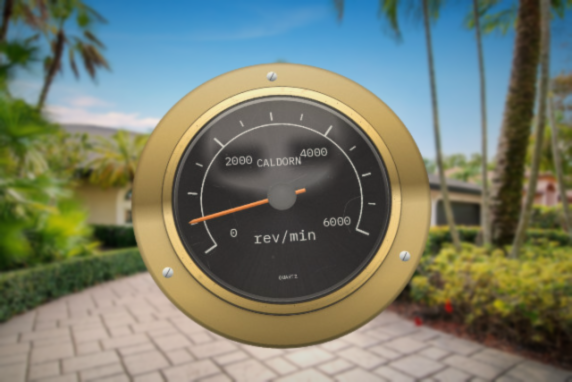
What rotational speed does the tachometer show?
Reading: 500 rpm
